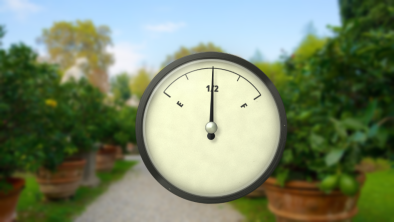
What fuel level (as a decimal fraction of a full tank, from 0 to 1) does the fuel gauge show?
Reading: 0.5
